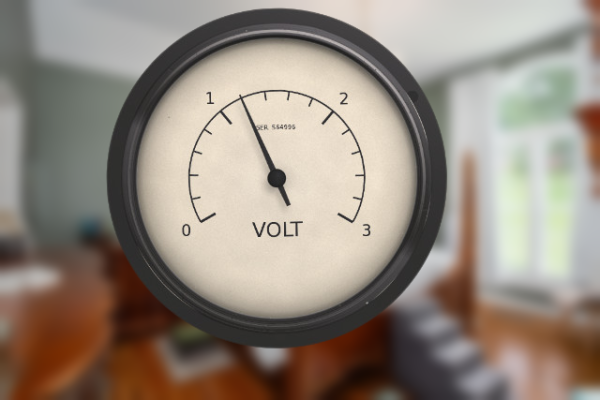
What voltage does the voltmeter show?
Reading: 1.2 V
